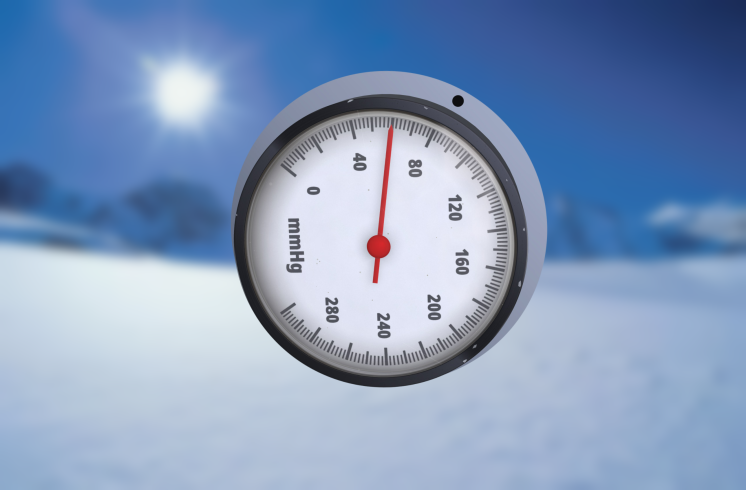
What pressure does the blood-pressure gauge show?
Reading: 60 mmHg
